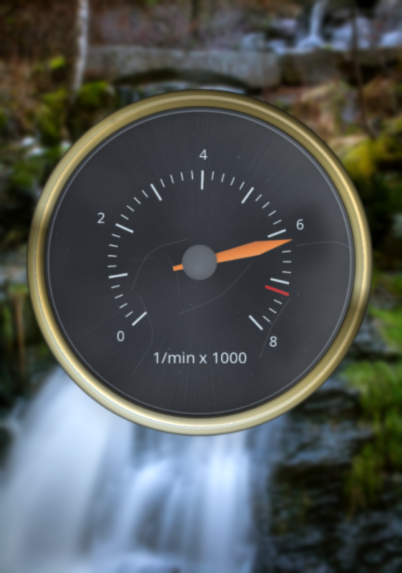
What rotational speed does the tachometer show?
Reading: 6200 rpm
